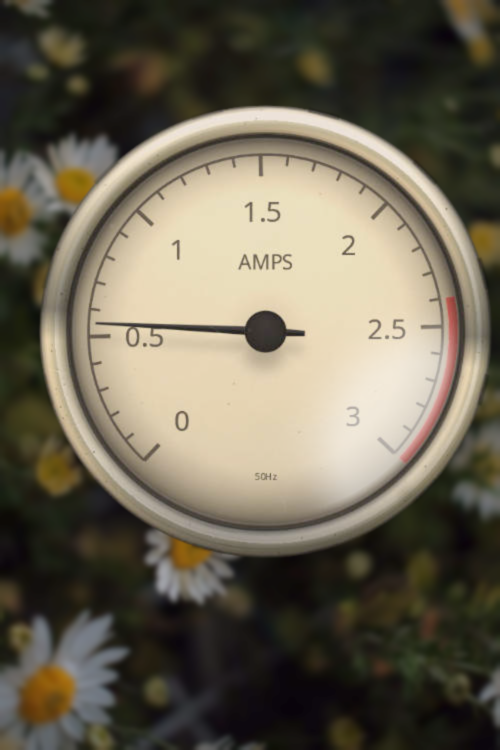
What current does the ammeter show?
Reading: 0.55 A
